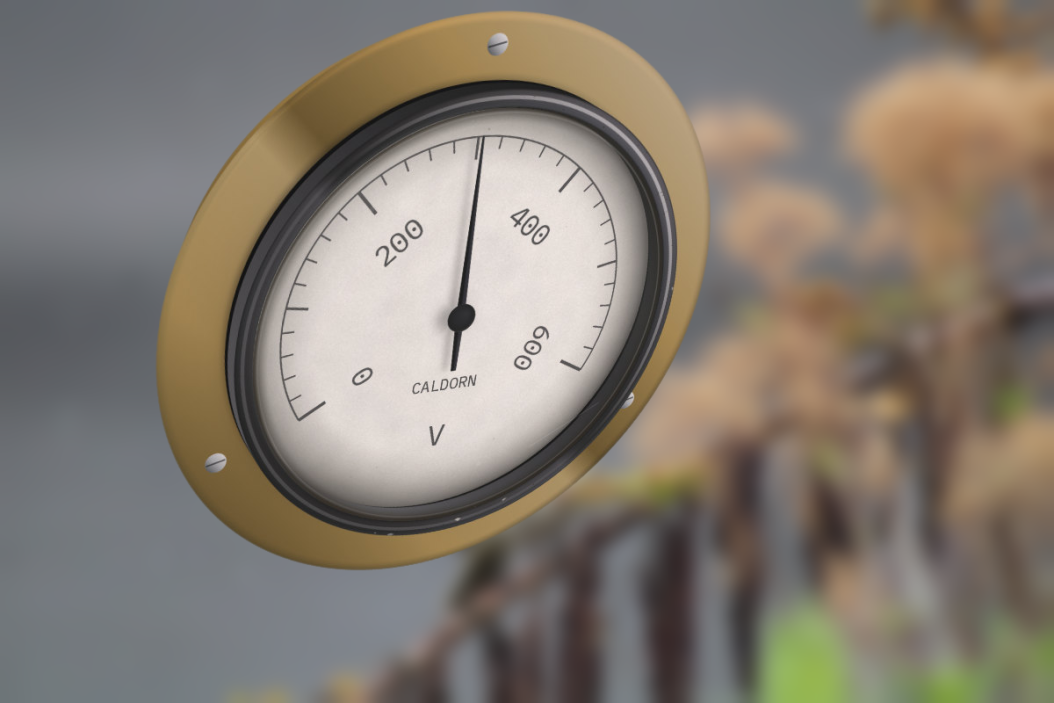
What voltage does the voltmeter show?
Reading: 300 V
